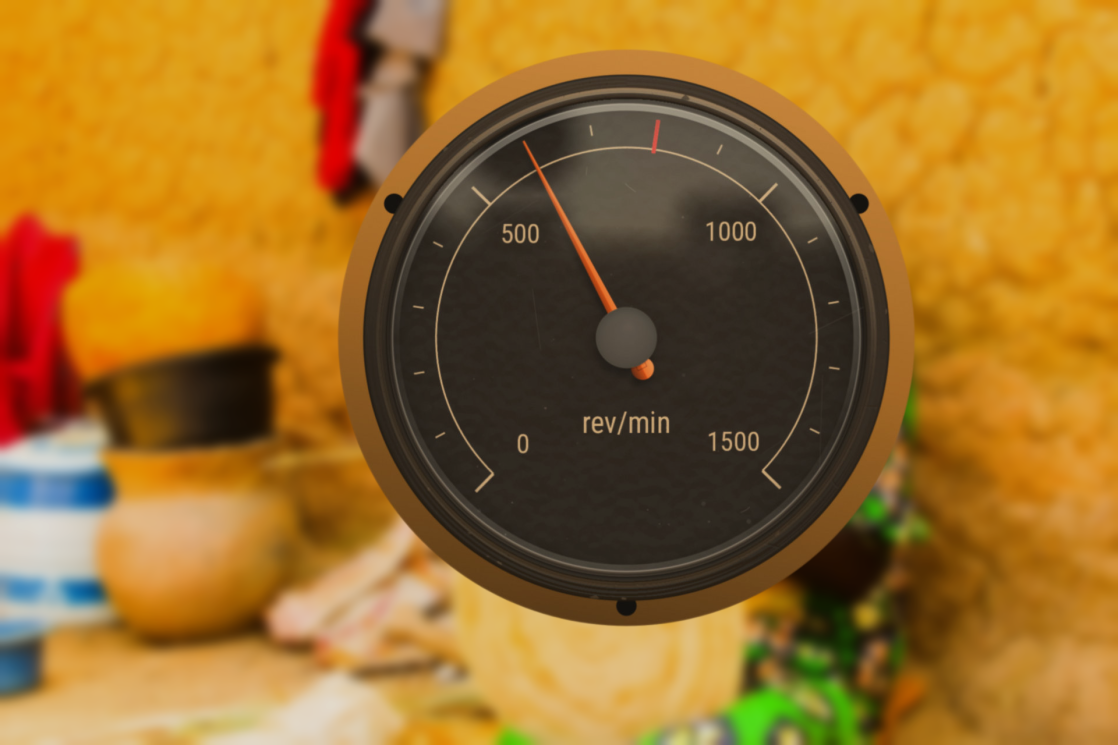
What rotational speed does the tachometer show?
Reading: 600 rpm
